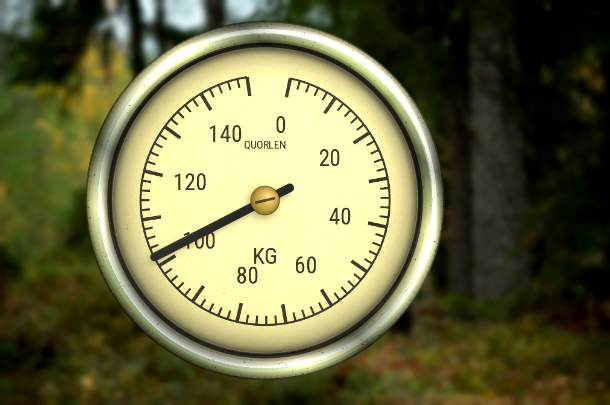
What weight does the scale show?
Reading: 102 kg
